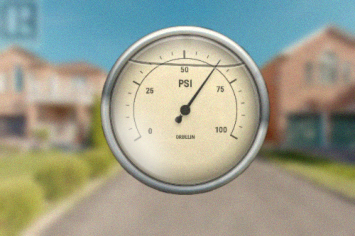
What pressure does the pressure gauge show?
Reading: 65 psi
